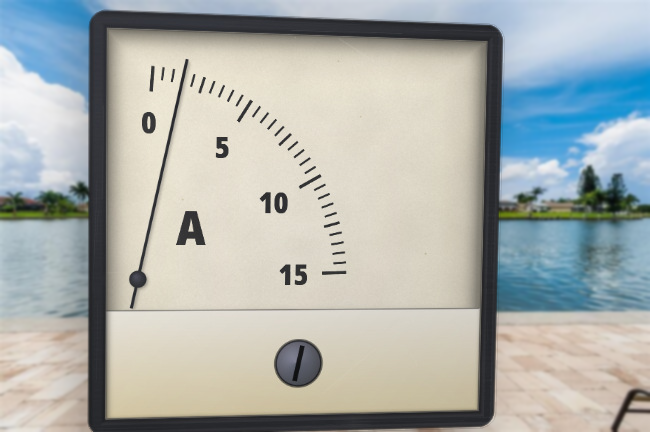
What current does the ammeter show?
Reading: 1.5 A
